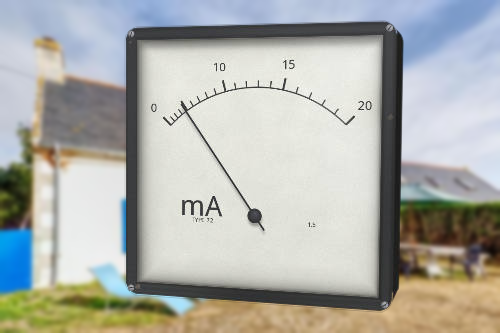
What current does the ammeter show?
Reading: 5 mA
